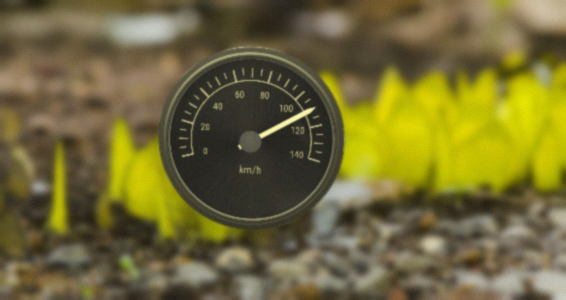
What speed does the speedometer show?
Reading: 110 km/h
